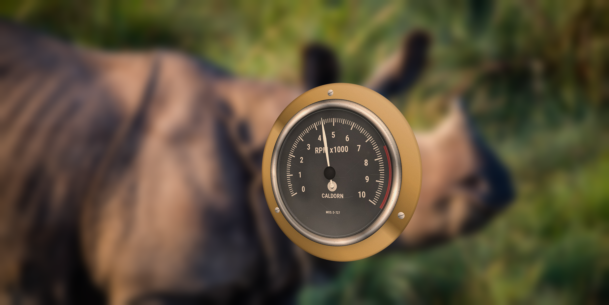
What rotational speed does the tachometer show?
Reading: 4500 rpm
